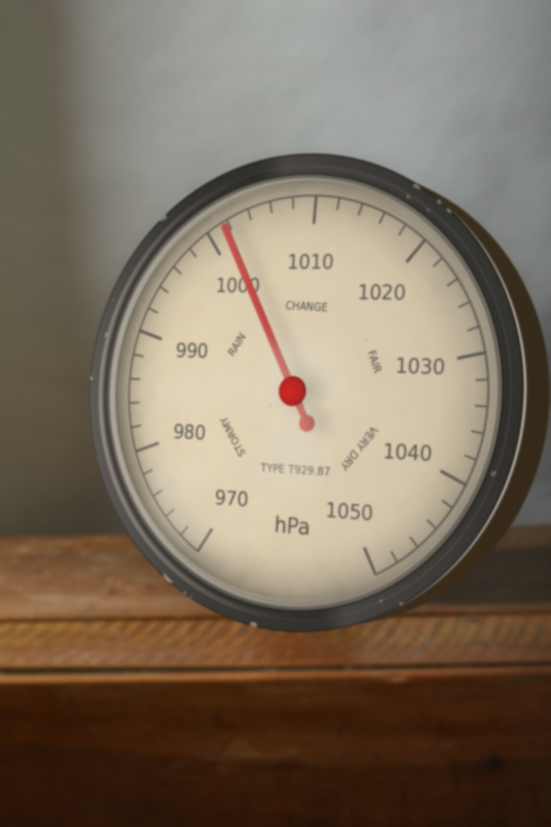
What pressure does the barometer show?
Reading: 1002 hPa
